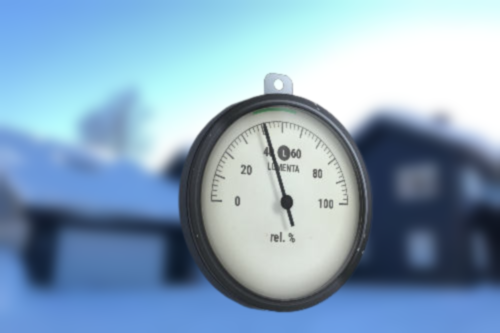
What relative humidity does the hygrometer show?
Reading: 40 %
